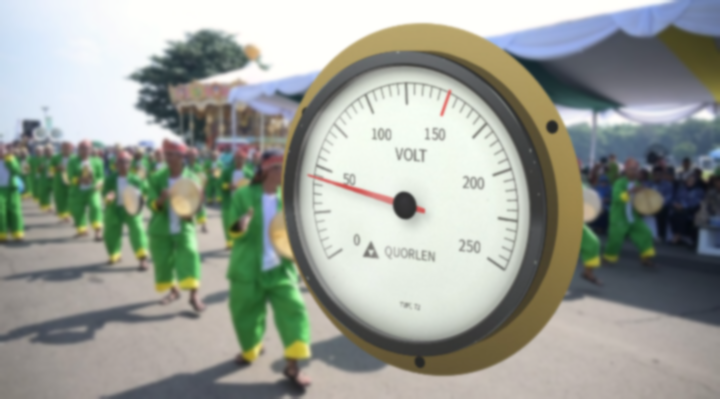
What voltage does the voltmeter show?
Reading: 45 V
